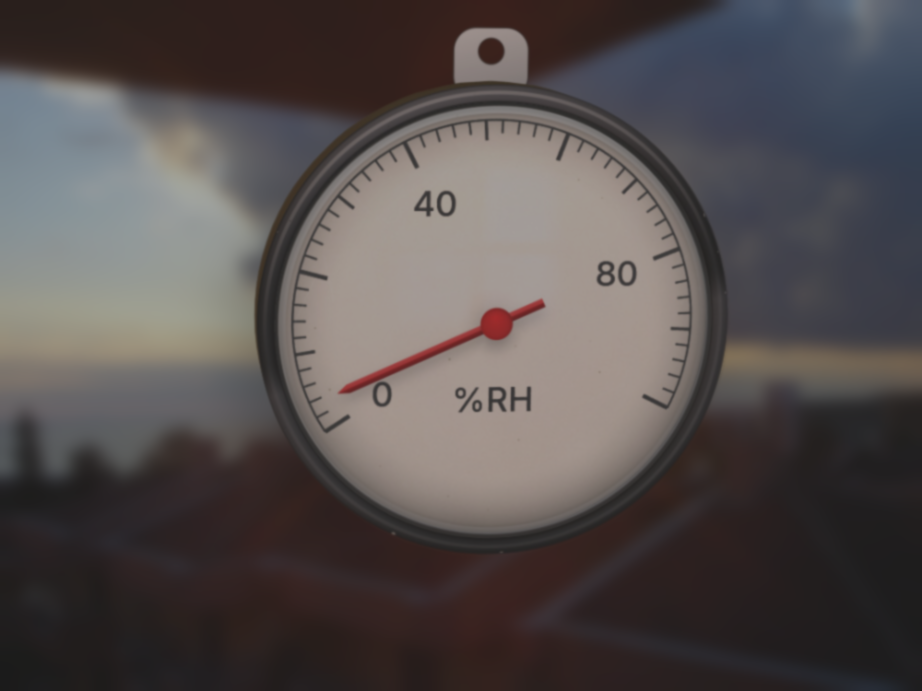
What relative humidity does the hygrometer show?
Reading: 4 %
